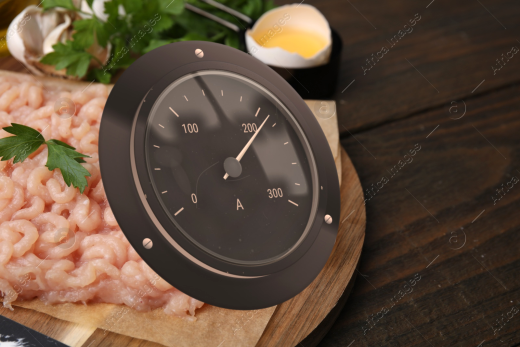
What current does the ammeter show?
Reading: 210 A
